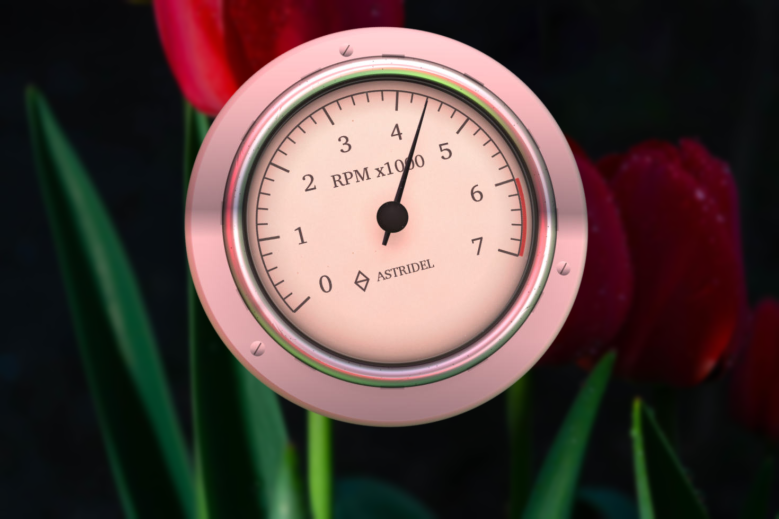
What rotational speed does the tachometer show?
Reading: 4400 rpm
